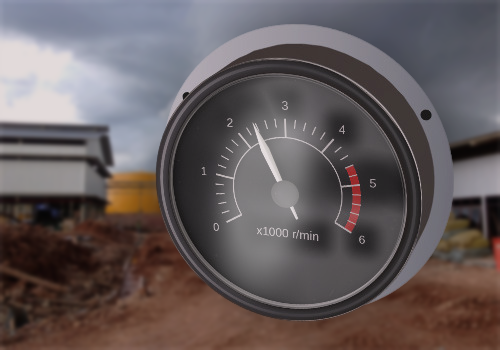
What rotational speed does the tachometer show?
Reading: 2400 rpm
